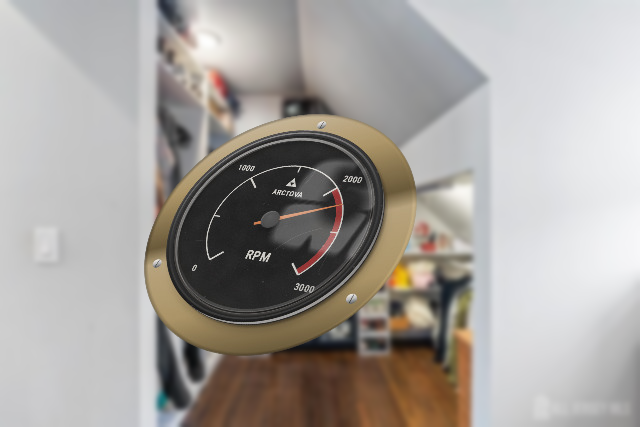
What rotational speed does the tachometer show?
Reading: 2250 rpm
